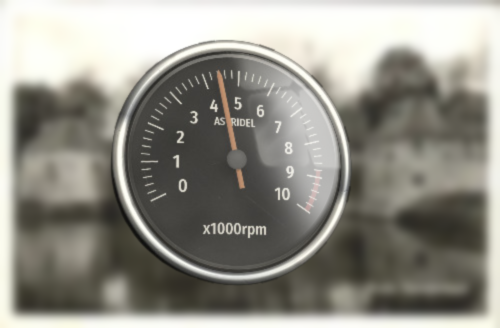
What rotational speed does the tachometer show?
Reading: 4400 rpm
